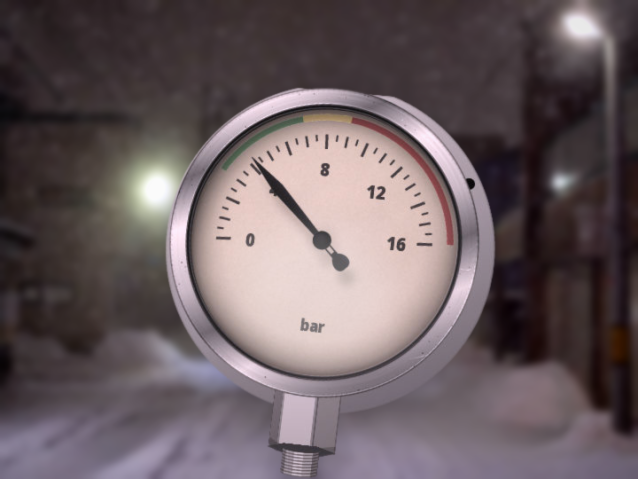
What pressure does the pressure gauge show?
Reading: 4.25 bar
